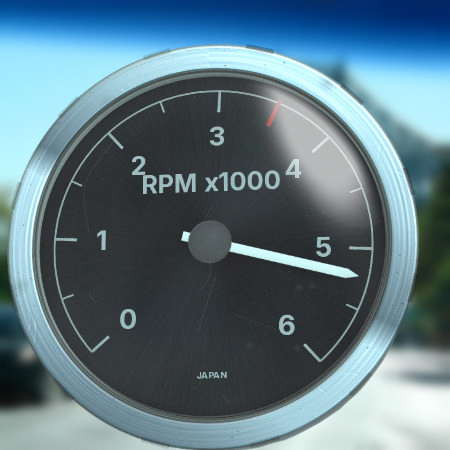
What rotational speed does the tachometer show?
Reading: 5250 rpm
